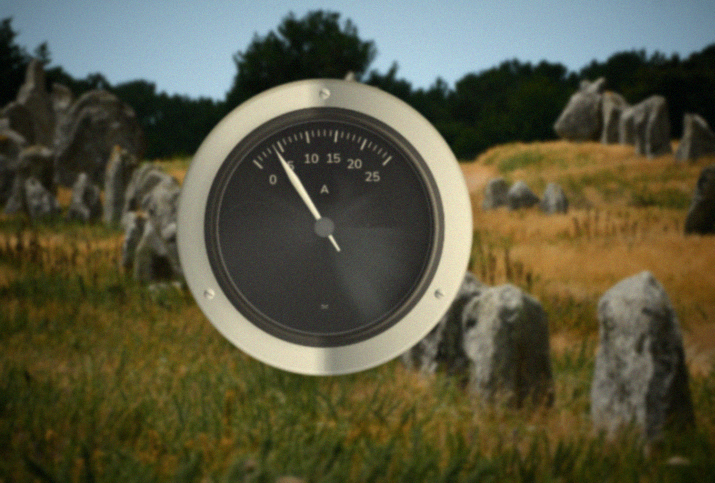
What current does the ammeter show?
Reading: 4 A
